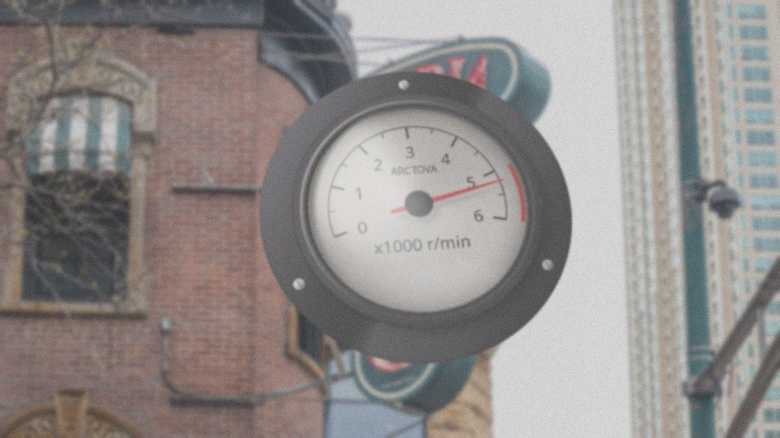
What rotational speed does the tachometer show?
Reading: 5250 rpm
